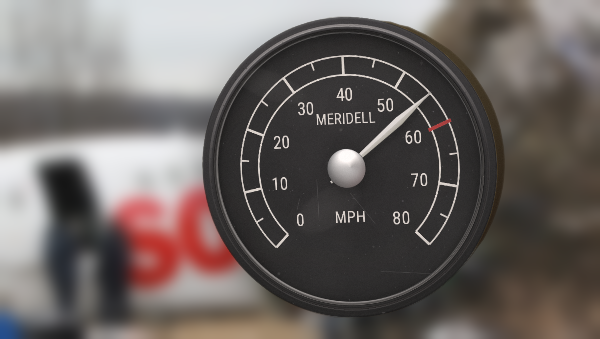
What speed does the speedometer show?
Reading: 55 mph
